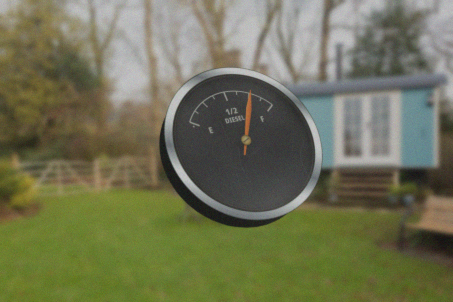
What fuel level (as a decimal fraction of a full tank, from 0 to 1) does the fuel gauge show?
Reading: 0.75
